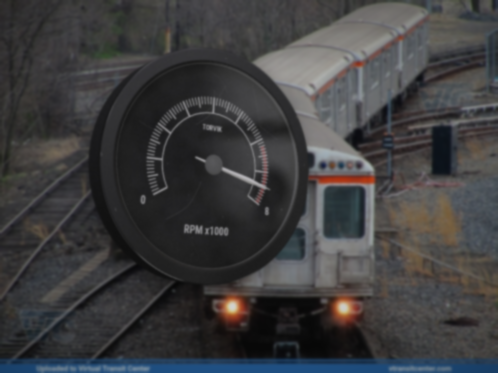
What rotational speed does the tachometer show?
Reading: 7500 rpm
